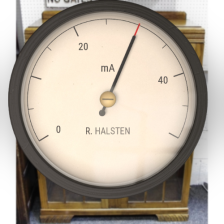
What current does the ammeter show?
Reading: 30 mA
